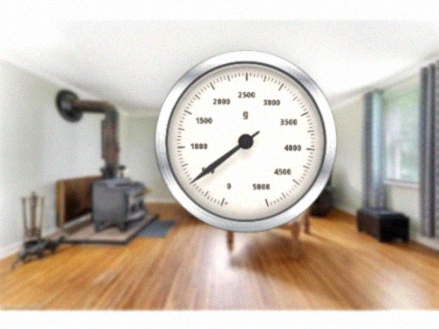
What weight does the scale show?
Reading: 500 g
